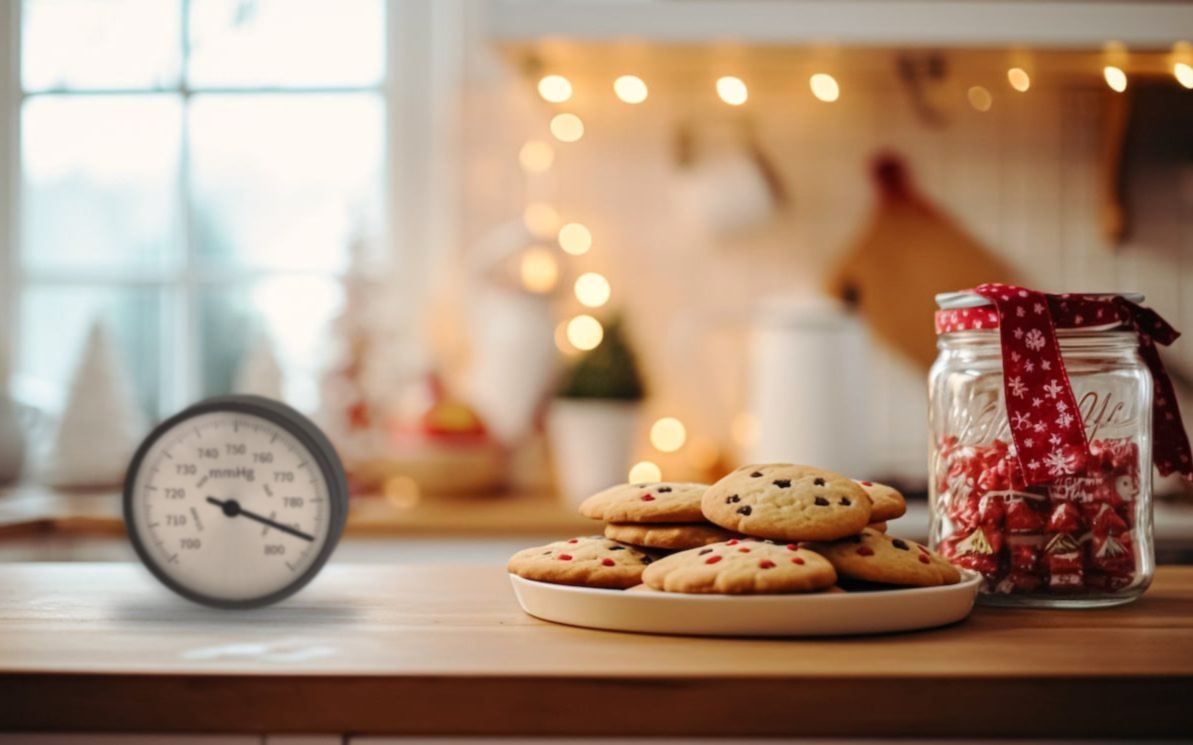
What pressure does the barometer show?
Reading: 790 mmHg
